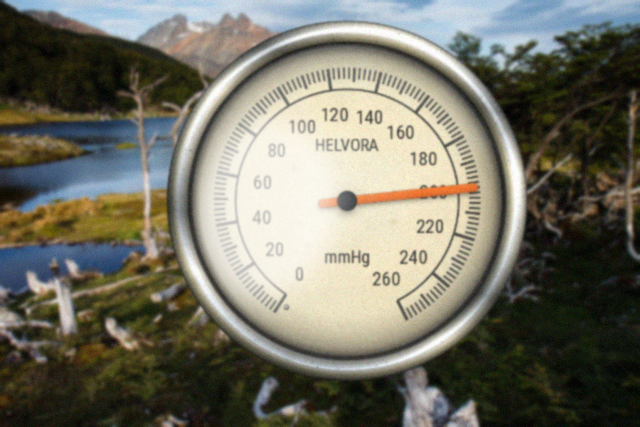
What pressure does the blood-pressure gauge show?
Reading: 200 mmHg
